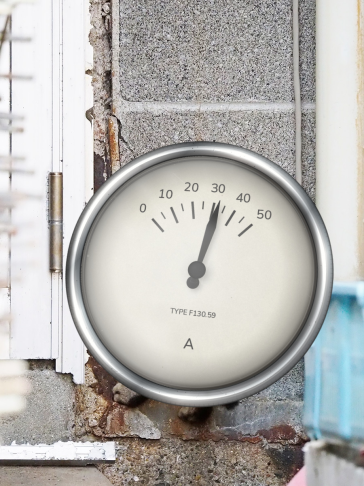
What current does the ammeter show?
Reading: 32.5 A
